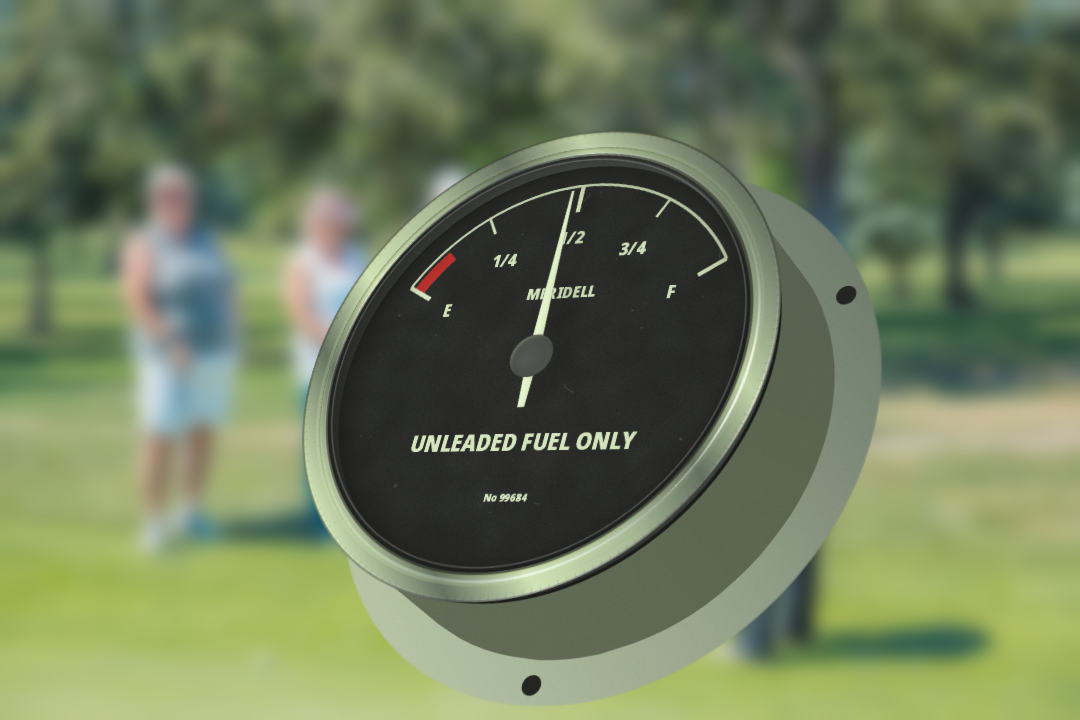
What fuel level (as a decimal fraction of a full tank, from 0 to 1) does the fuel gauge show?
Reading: 0.5
